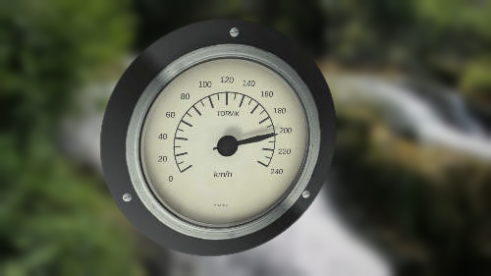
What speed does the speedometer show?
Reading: 200 km/h
